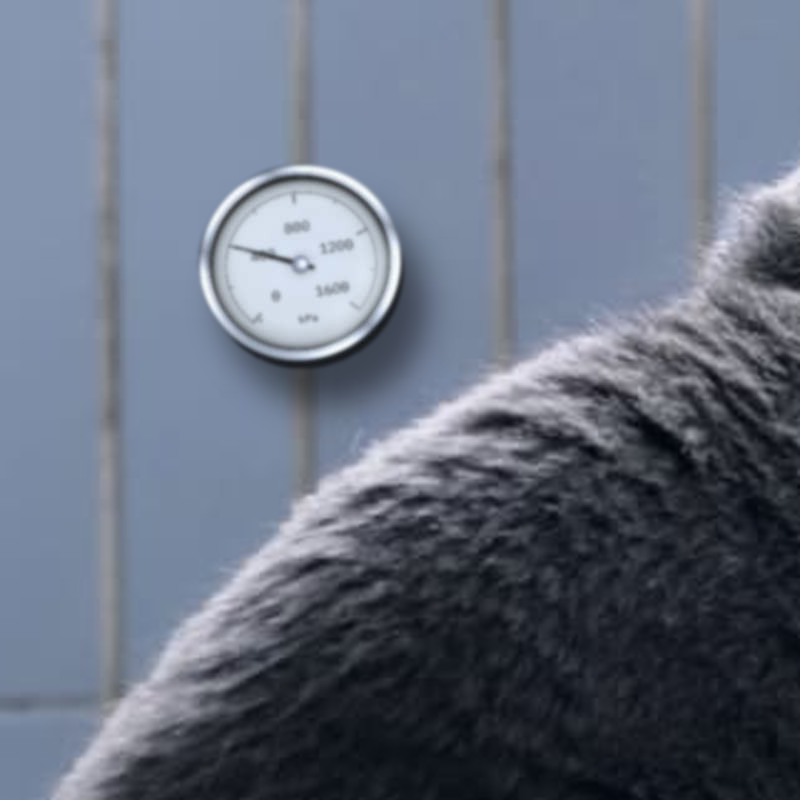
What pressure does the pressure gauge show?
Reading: 400 kPa
